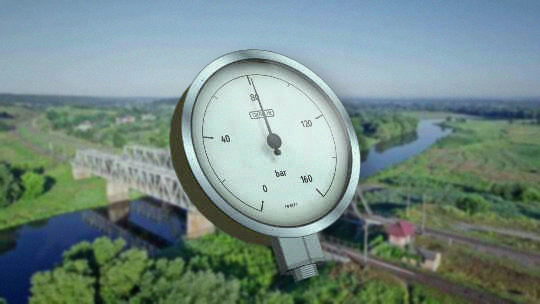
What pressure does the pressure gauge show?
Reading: 80 bar
